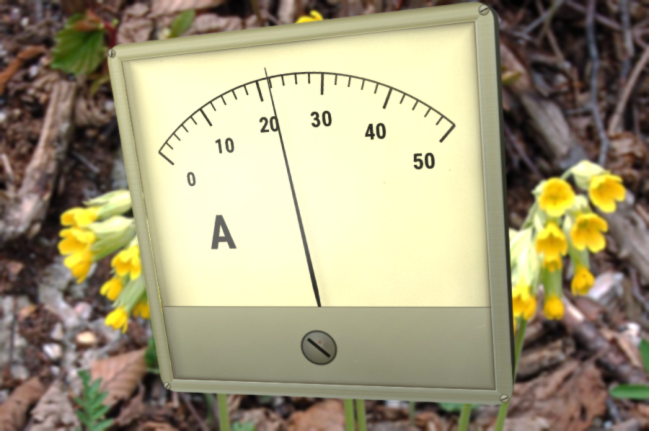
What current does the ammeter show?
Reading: 22 A
